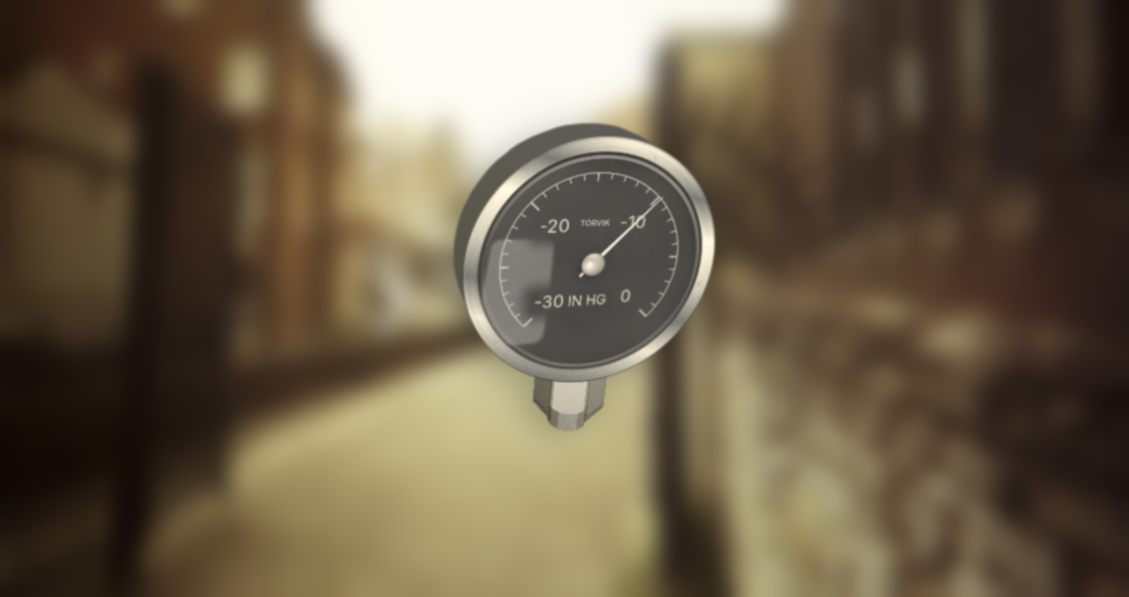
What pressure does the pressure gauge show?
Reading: -10 inHg
